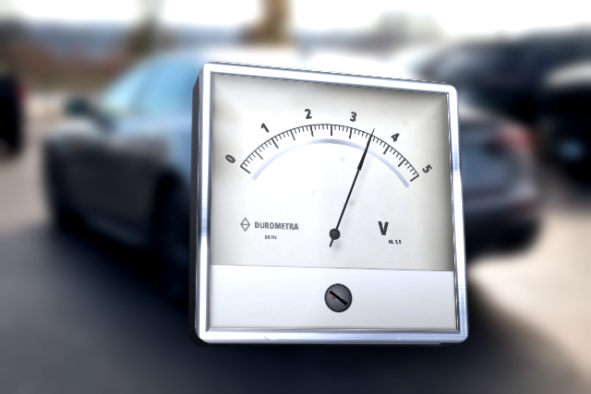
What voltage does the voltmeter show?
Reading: 3.5 V
